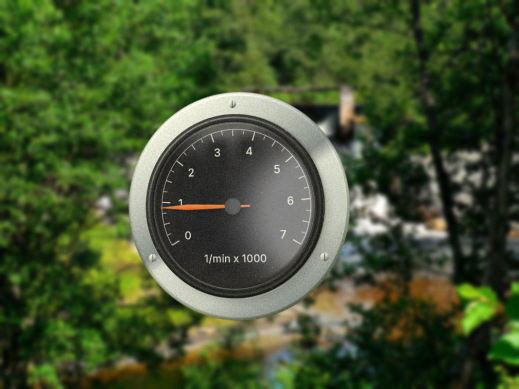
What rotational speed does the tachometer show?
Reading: 875 rpm
